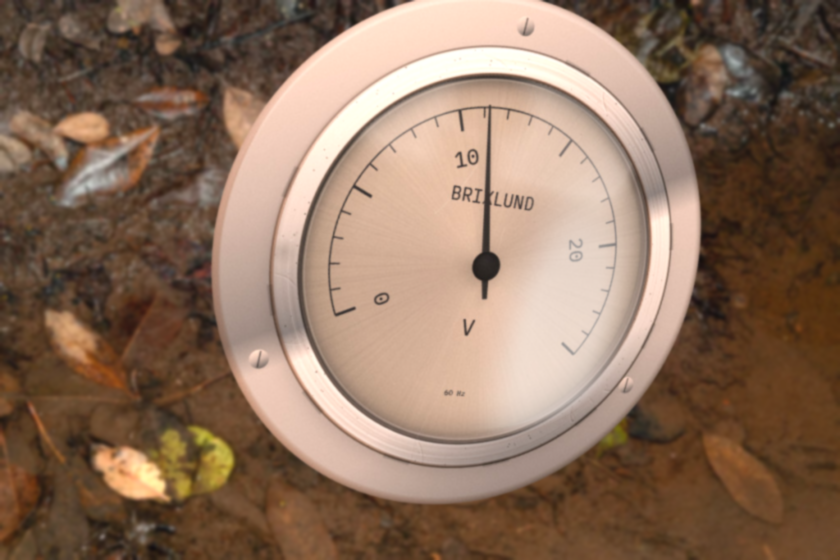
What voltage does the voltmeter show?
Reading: 11 V
